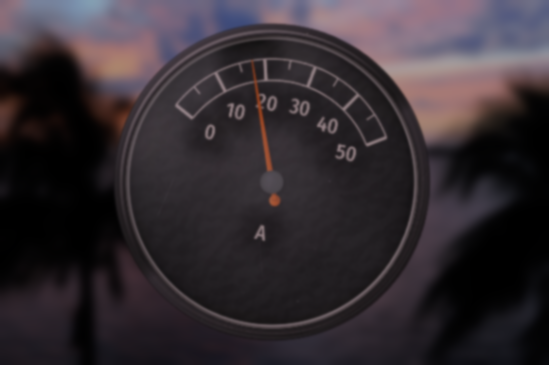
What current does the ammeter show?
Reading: 17.5 A
